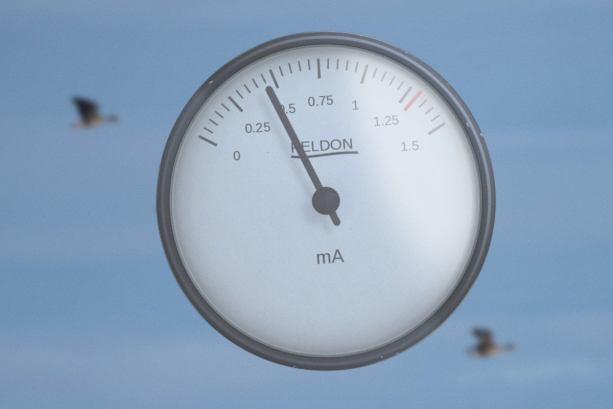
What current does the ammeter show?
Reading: 0.45 mA
